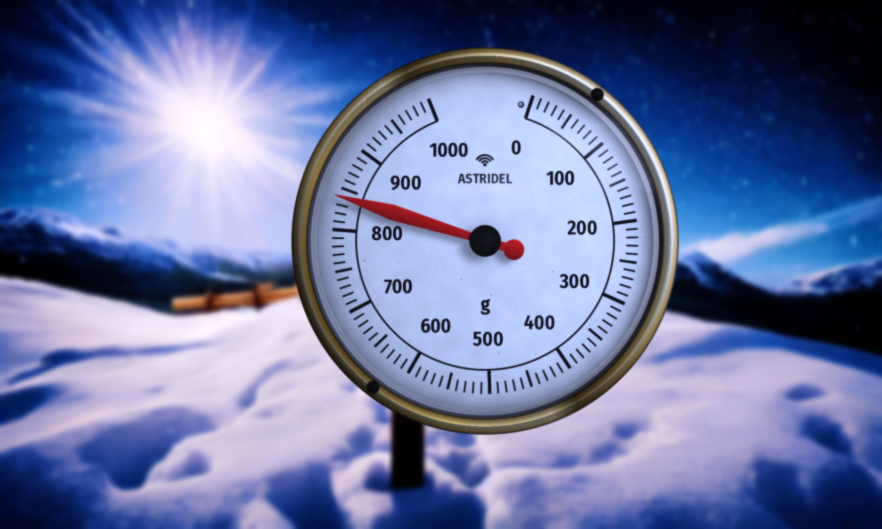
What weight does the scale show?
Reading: 840 g
